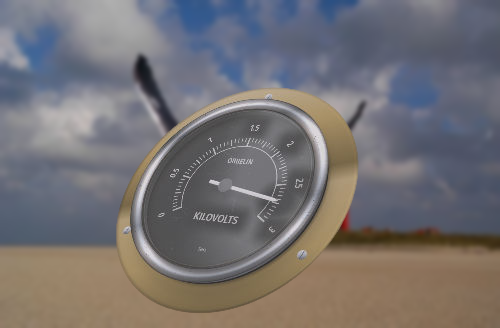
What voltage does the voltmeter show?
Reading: 2.75 kV
